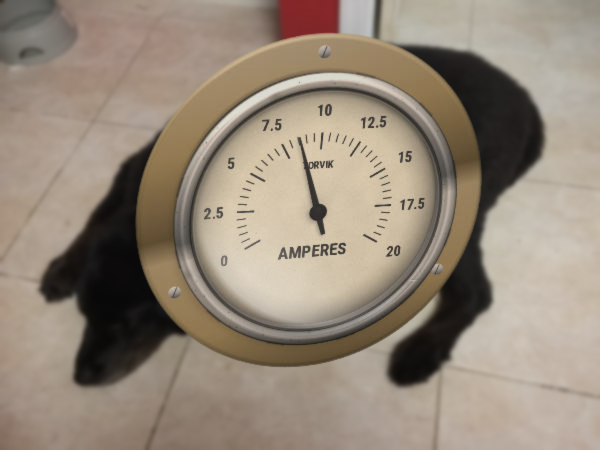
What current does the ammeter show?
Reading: 8.5 A
